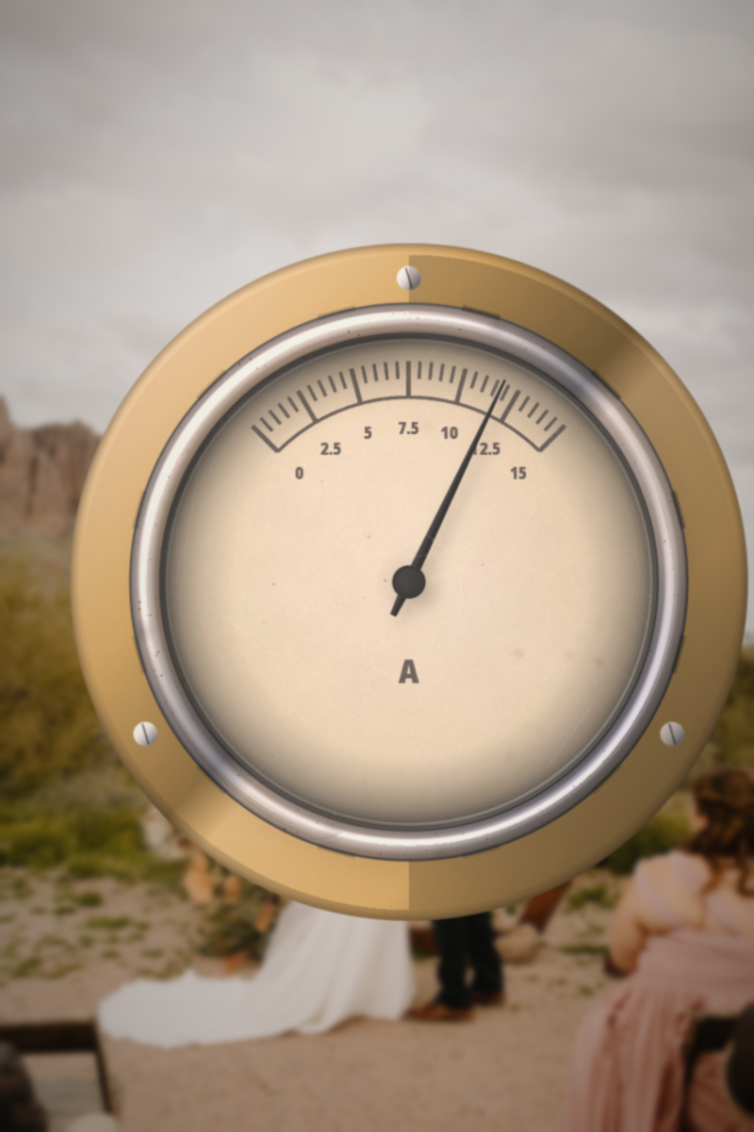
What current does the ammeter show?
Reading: 11.75 A
